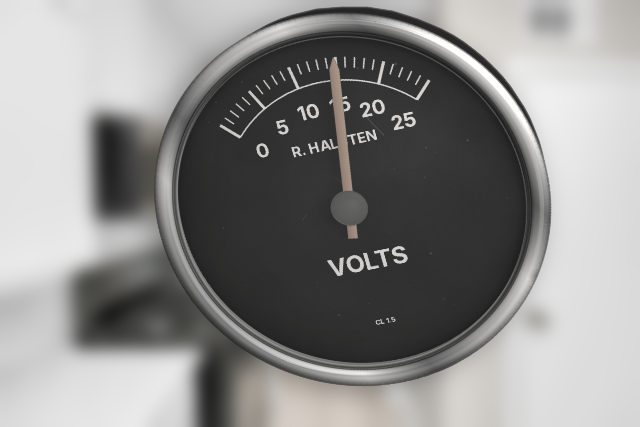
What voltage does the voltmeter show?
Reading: 15 V
